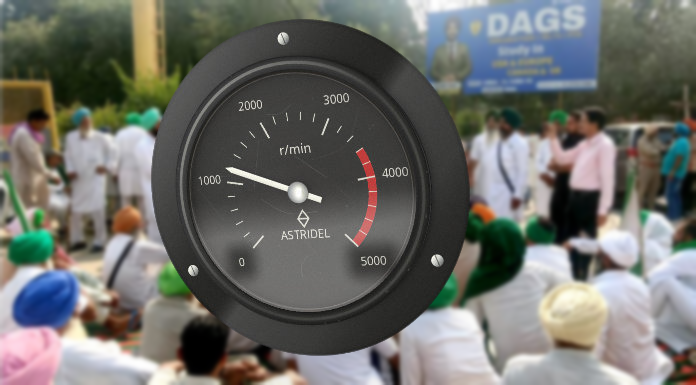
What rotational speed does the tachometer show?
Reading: 1200 rpm
